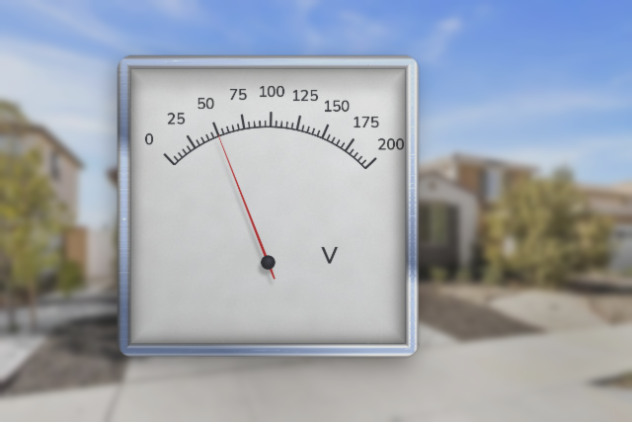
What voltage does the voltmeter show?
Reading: 50 V
